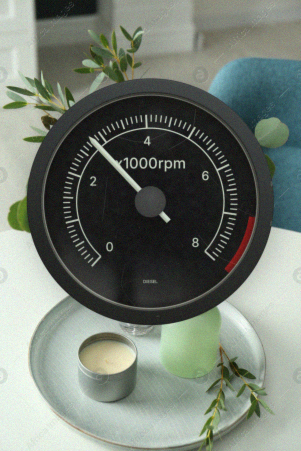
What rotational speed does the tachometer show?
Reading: 2800 rpm
